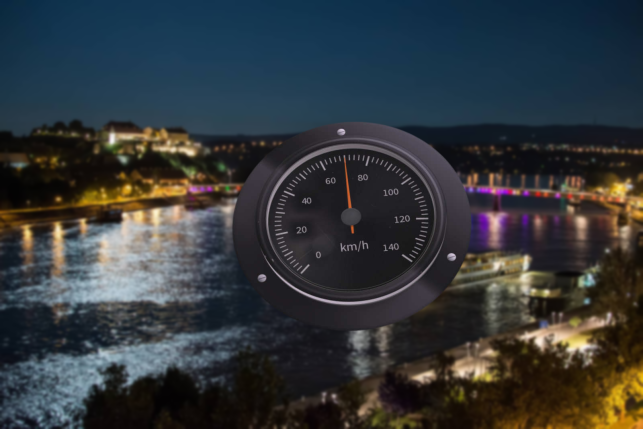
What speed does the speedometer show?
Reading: 70 km/h
